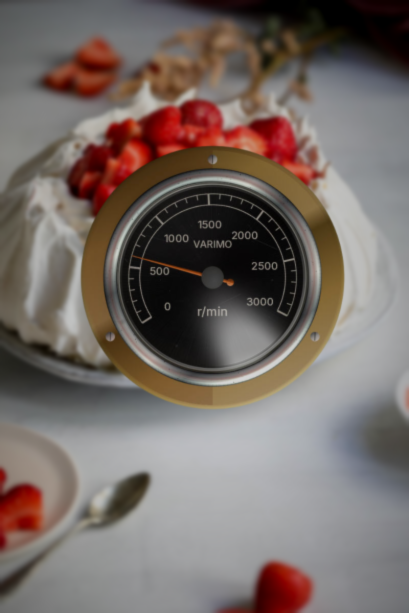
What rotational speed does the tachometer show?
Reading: 600 rpm
